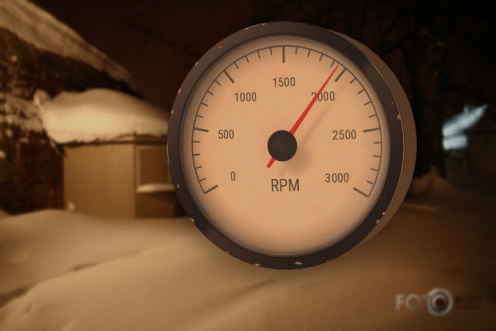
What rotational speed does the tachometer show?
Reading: 1950 rpm
